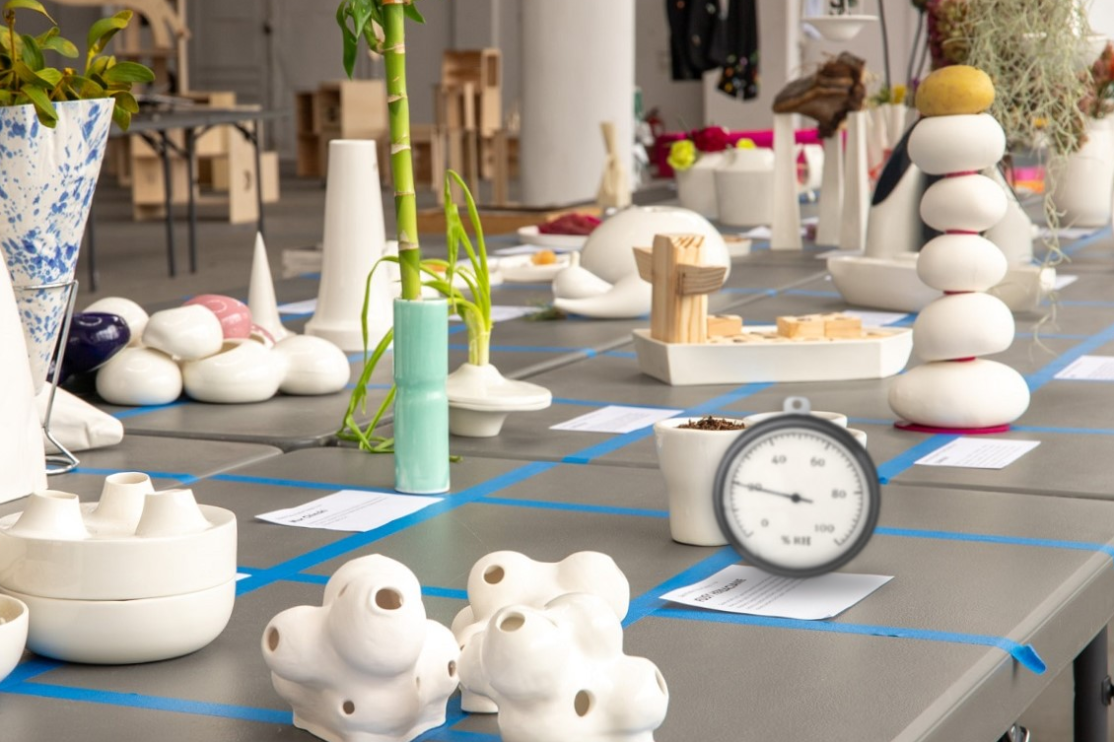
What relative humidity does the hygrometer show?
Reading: 20 %
